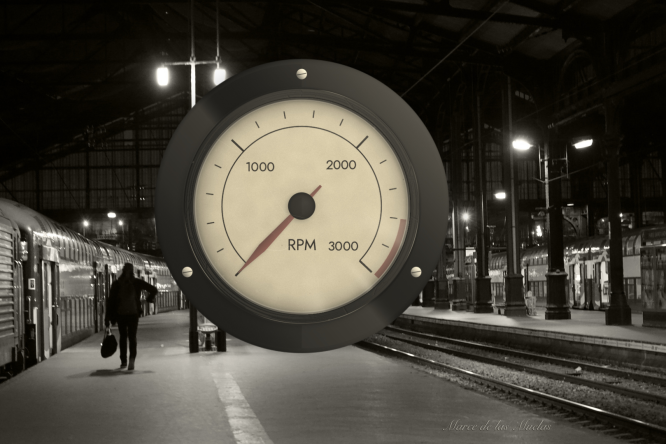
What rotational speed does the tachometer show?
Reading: 0 rpm
